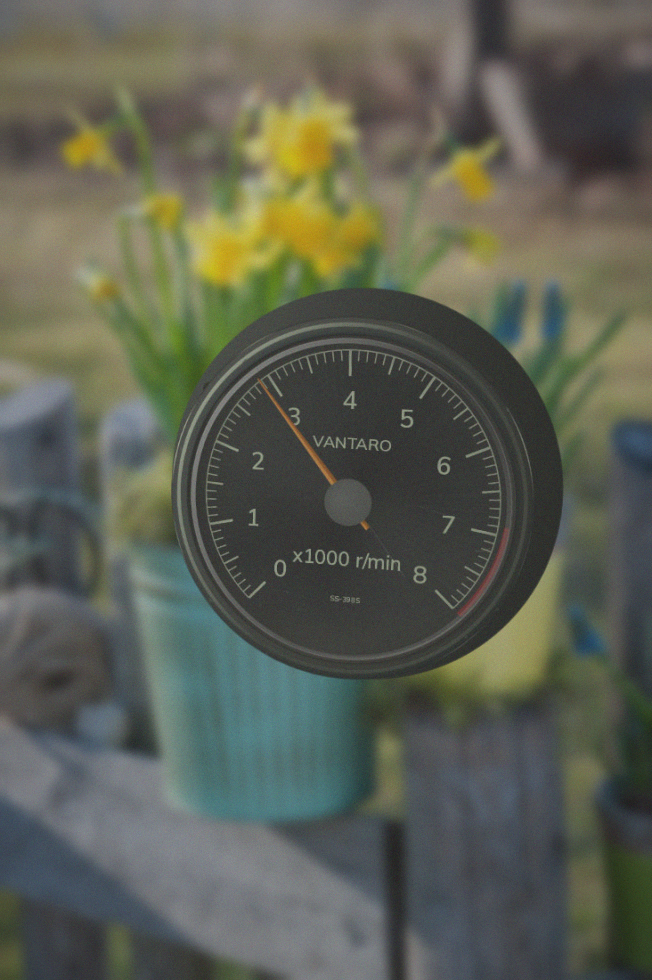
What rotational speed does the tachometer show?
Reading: 2900 rpm
